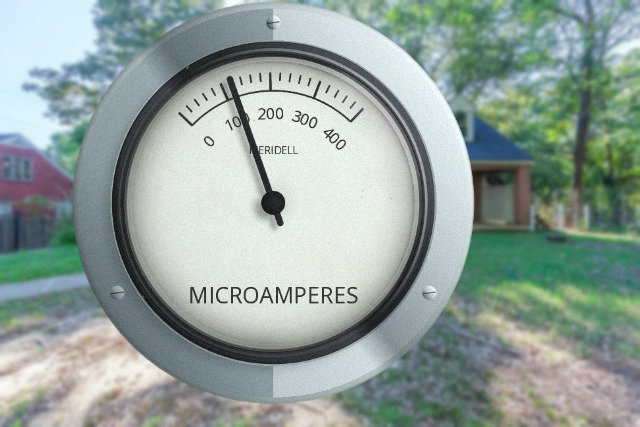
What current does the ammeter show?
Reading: 120 µA
